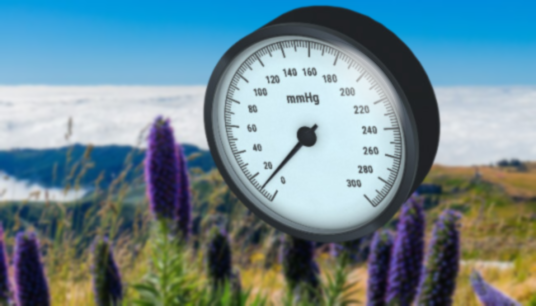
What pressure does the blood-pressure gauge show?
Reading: 10 mmHg
